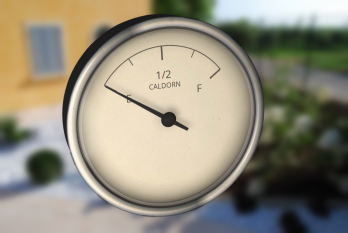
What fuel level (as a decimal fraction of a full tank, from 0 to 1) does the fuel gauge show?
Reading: 0
